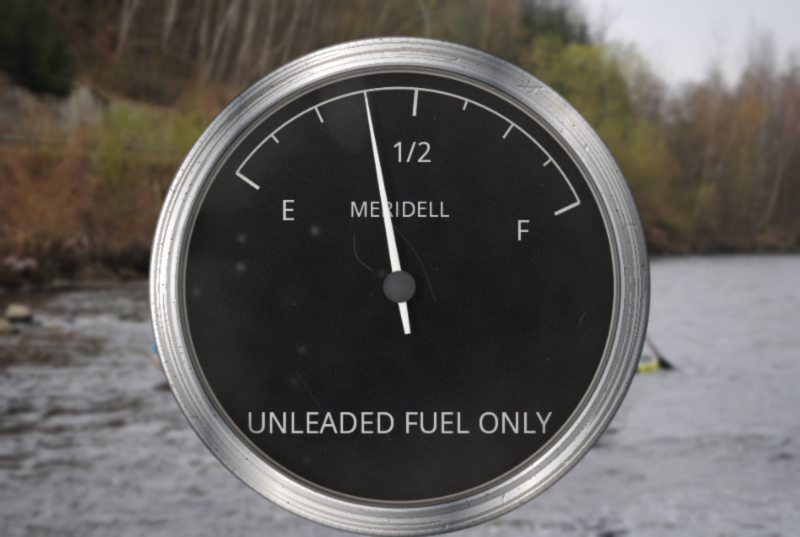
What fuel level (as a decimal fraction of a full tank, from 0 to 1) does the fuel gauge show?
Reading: 0.375
